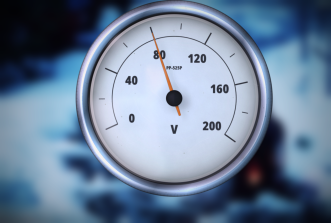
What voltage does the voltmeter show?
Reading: 80 V
